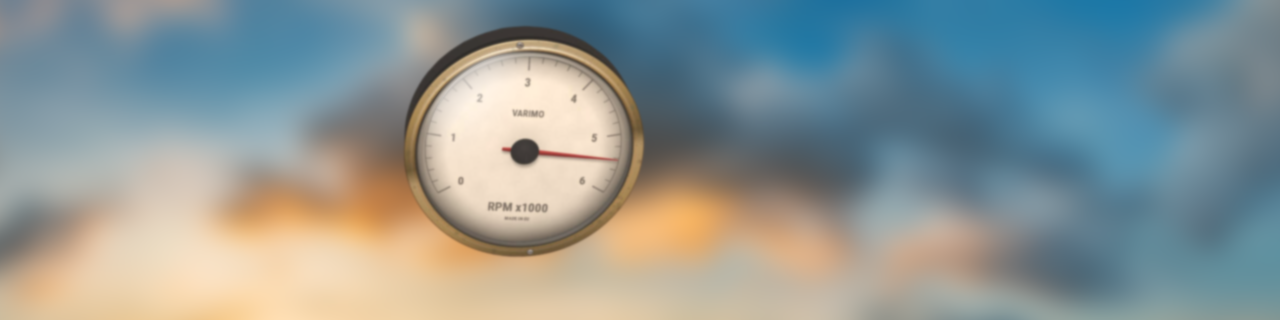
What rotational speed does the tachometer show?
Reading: 5400 rpm
